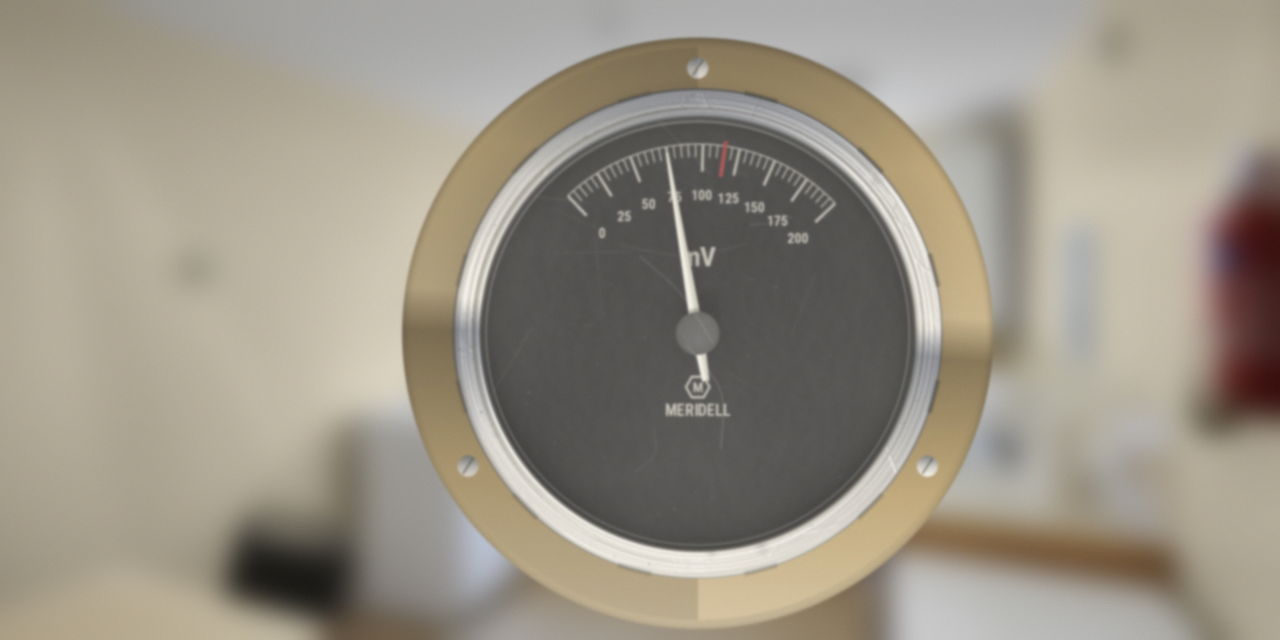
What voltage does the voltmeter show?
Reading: 75 mV
